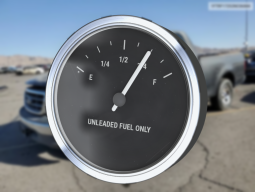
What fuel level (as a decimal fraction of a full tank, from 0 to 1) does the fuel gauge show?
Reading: 0.75
